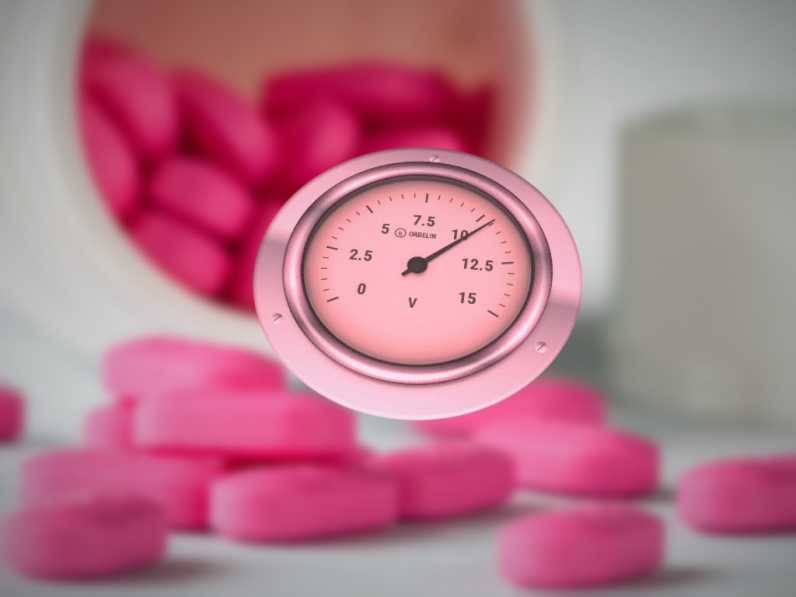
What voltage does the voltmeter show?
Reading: 10.5 V
